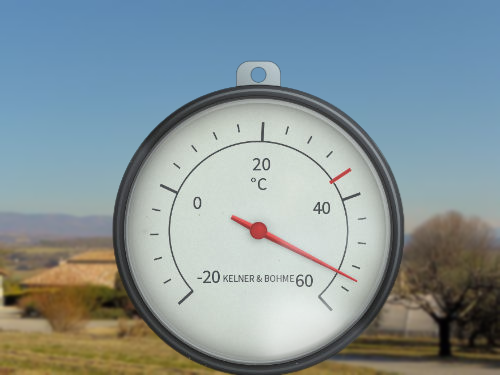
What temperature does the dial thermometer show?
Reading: 54 °C
